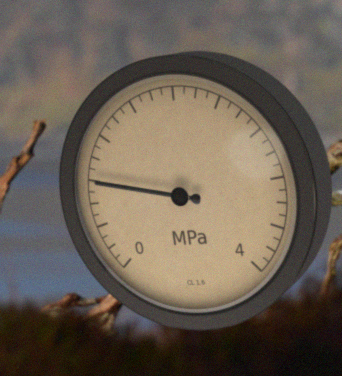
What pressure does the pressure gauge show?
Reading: 0.8 MPa
